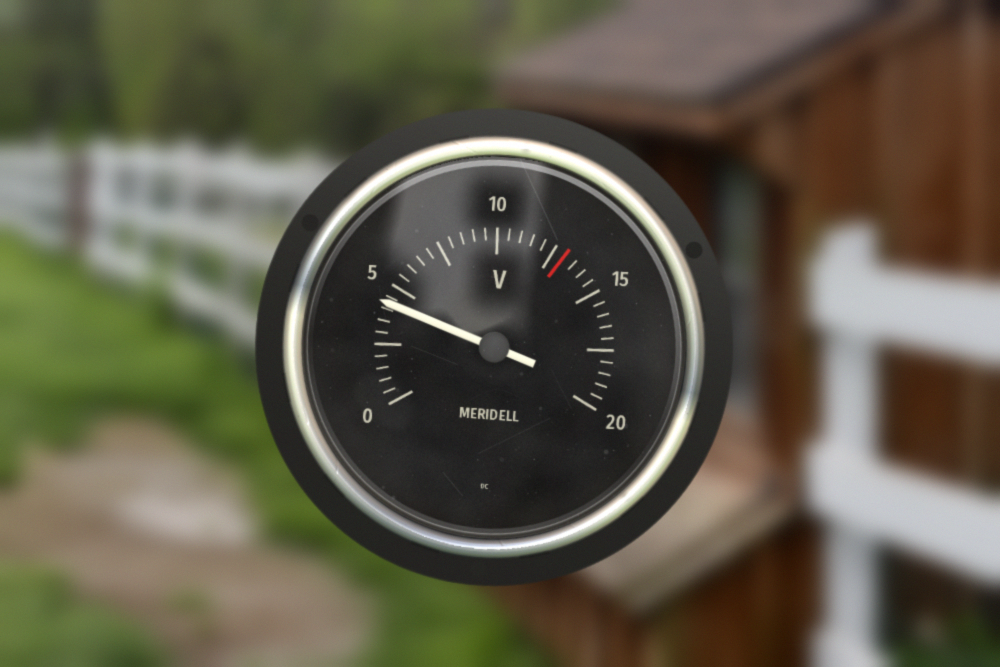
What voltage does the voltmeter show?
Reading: 4.25 V
